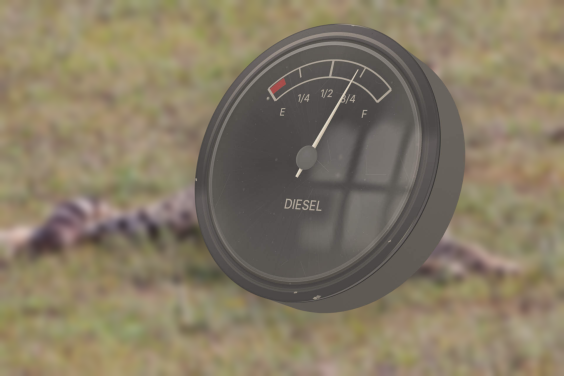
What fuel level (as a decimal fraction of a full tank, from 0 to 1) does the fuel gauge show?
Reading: 0.75
